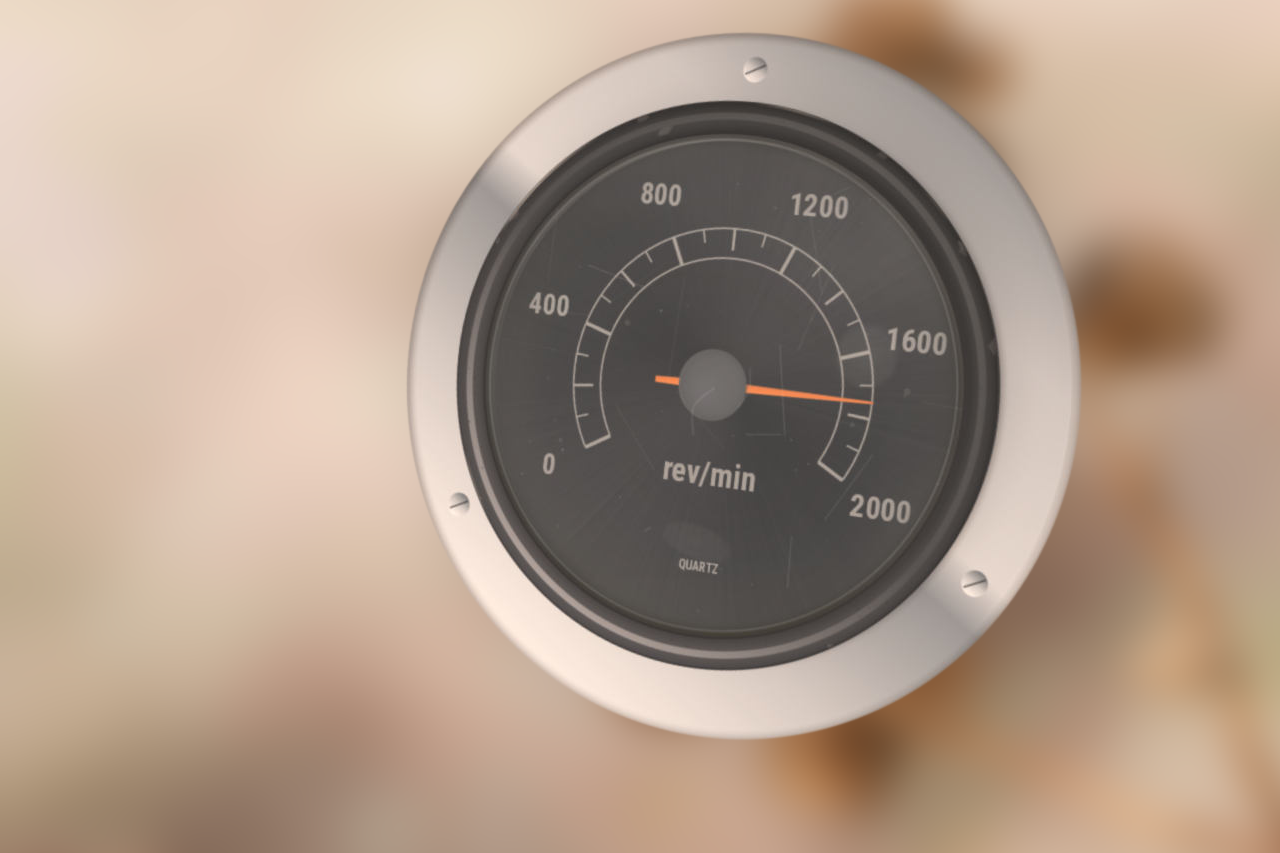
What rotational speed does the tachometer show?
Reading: 1750 rpm
